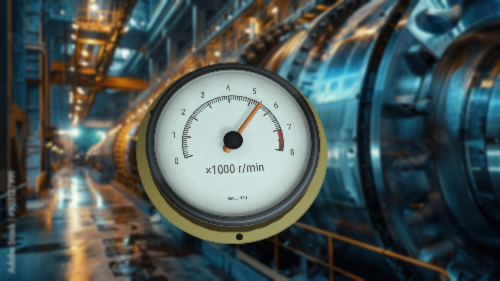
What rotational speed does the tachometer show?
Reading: 5500 rpm
